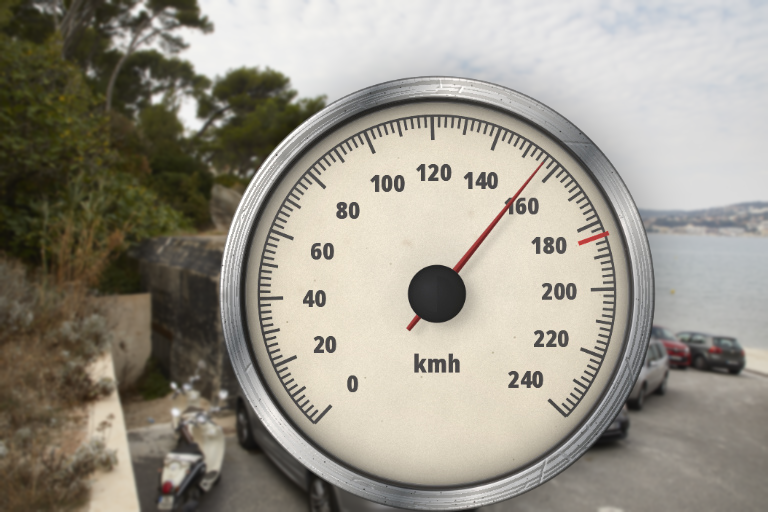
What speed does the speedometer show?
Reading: 156 km/h
